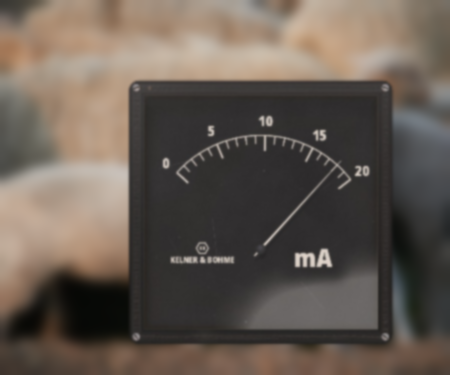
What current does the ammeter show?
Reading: 18 mA
